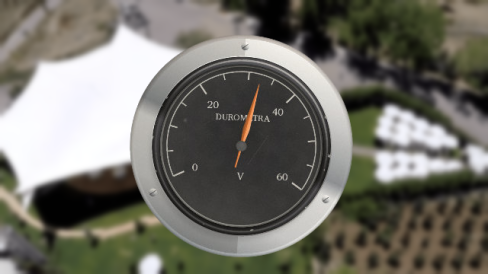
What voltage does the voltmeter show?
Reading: 32.5 V
